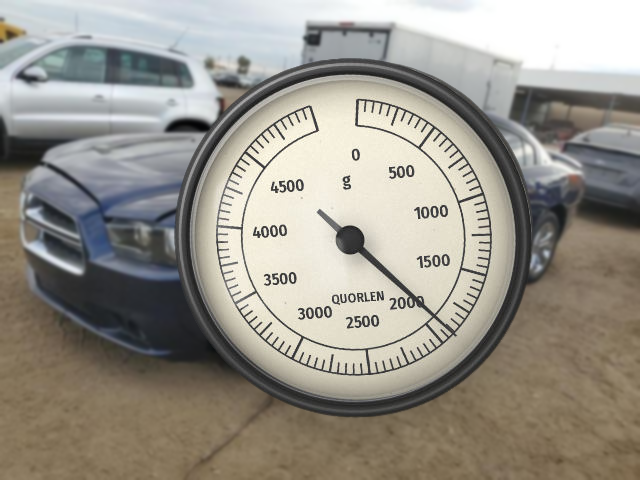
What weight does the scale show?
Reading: 1900 g
